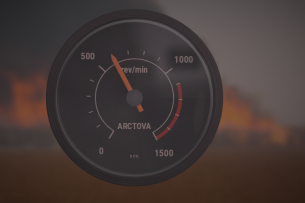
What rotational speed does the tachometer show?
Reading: 600 rpm
